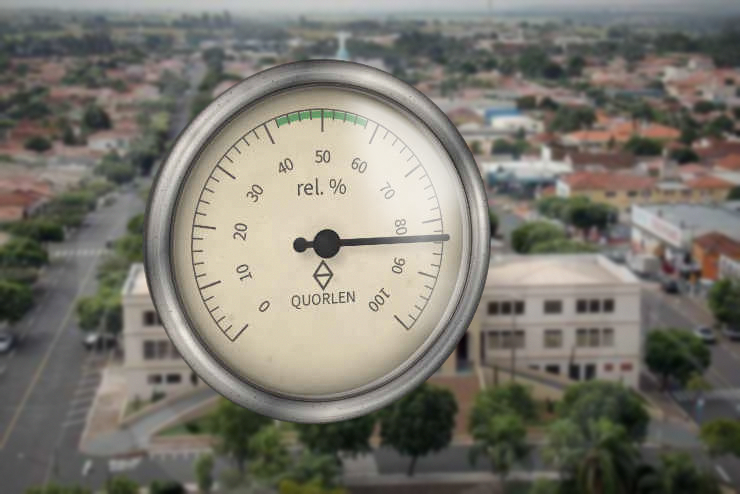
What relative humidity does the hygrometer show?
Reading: 83 %
